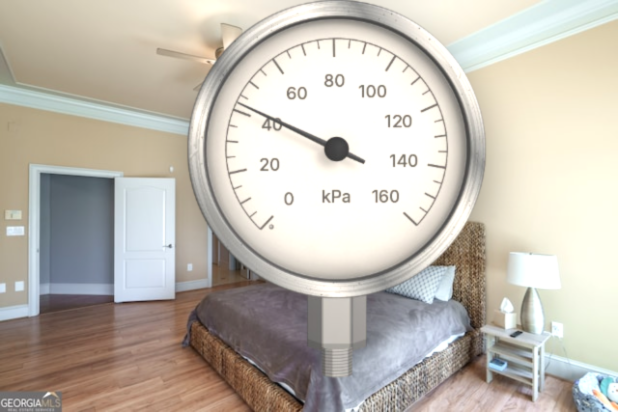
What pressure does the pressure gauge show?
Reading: 42.5 kPa
